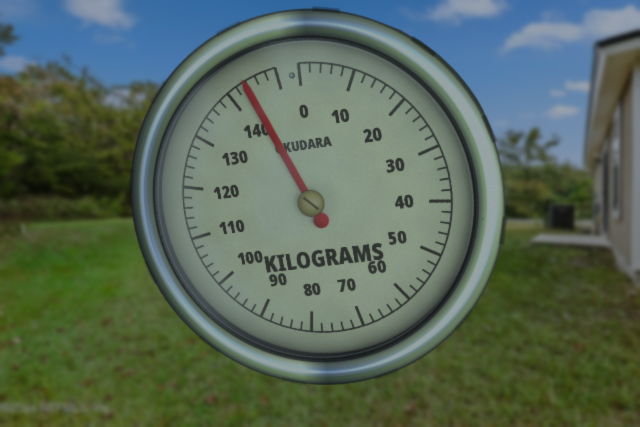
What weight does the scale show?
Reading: 144 kg
